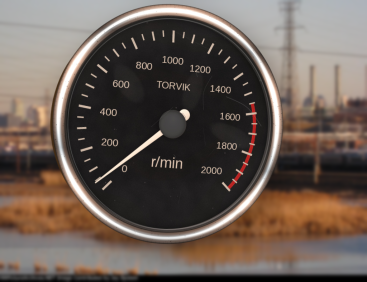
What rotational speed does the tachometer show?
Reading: 50 rpm
